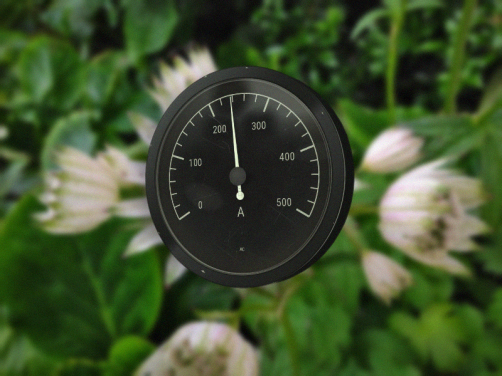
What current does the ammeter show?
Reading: 240 A
